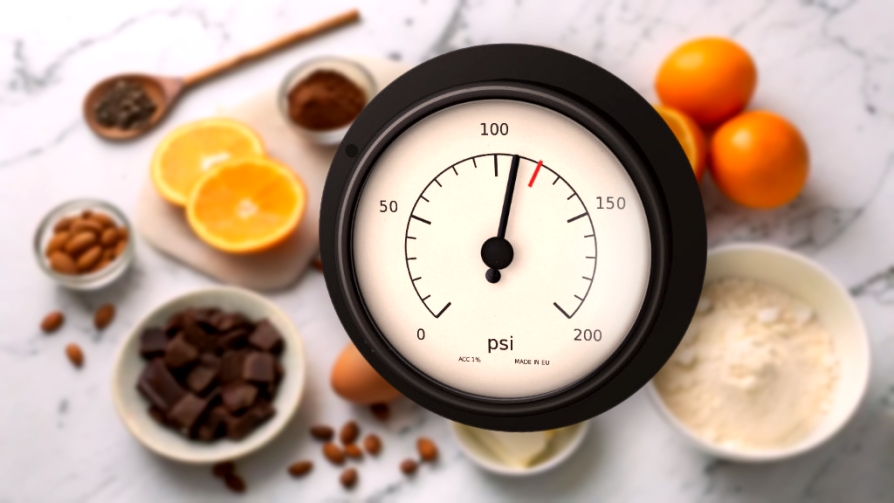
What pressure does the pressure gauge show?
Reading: 110 psi
